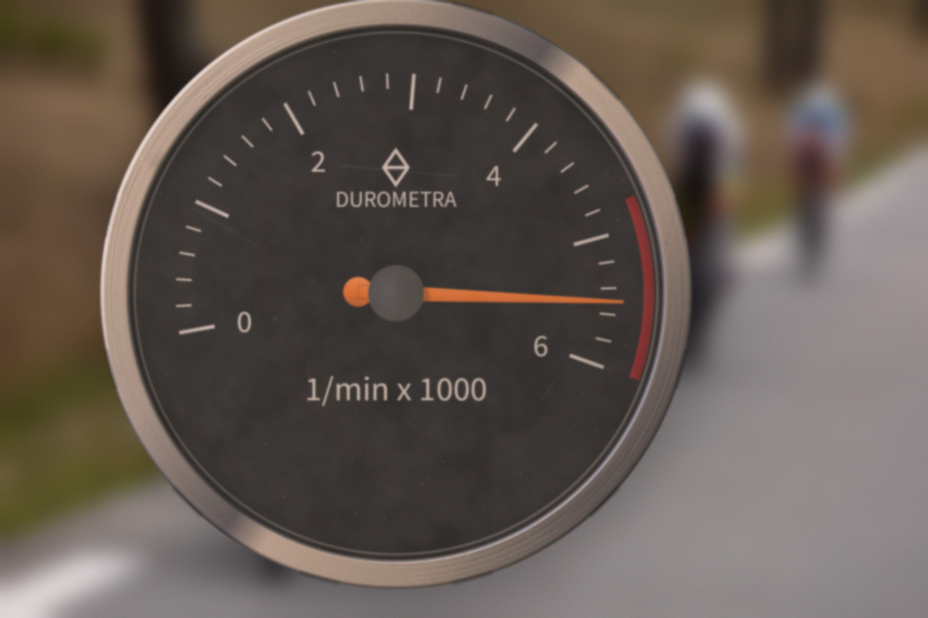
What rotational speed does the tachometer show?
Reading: 5500 rpm
